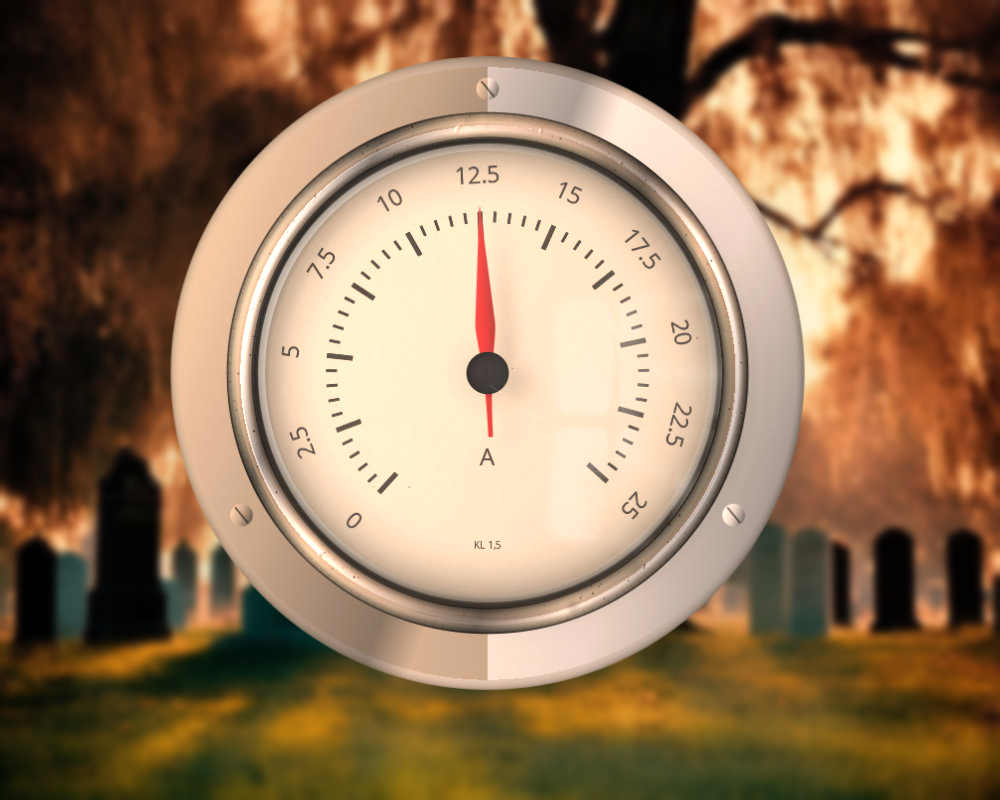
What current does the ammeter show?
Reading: 12.5 A
